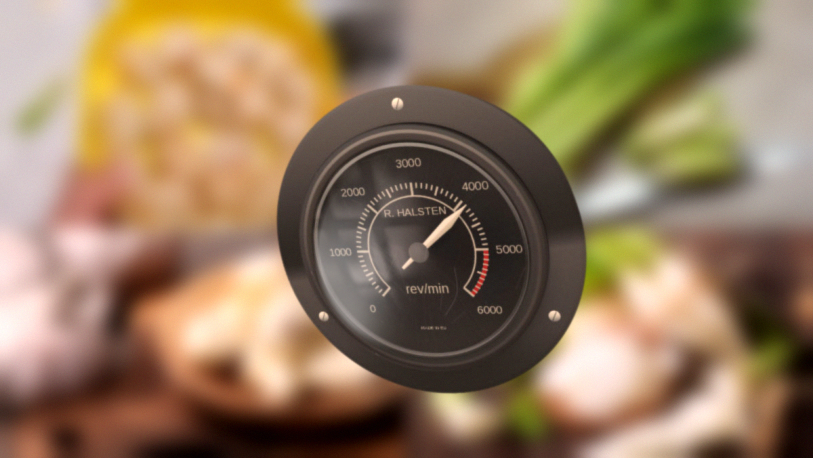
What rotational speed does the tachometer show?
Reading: 4100 rpm
